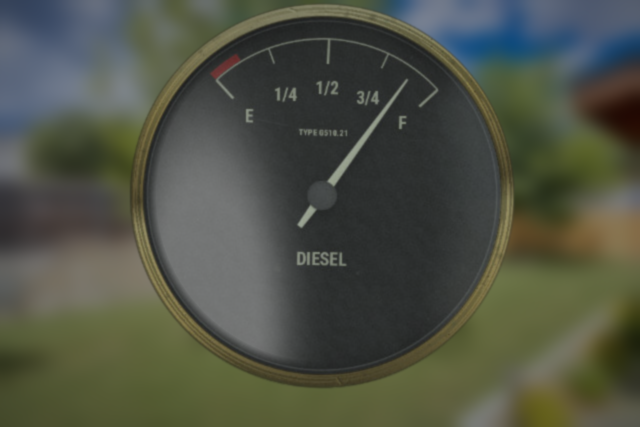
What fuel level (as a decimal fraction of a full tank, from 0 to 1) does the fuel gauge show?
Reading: 0.875
